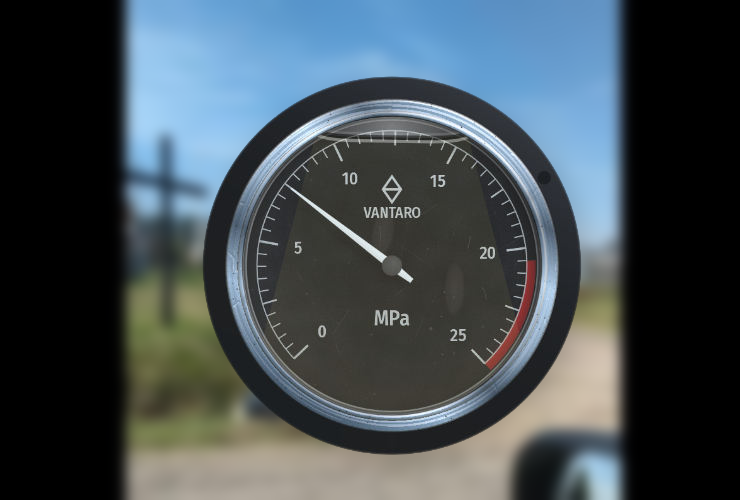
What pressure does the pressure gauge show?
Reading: 7.5 MPa
